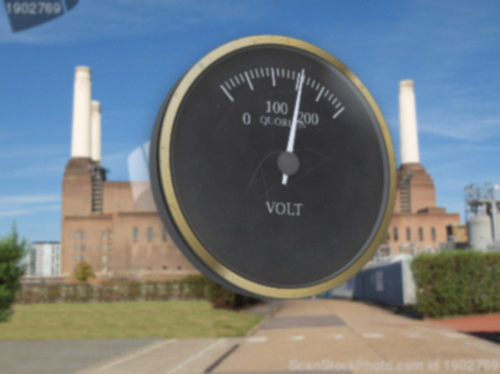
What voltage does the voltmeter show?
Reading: 150 V
